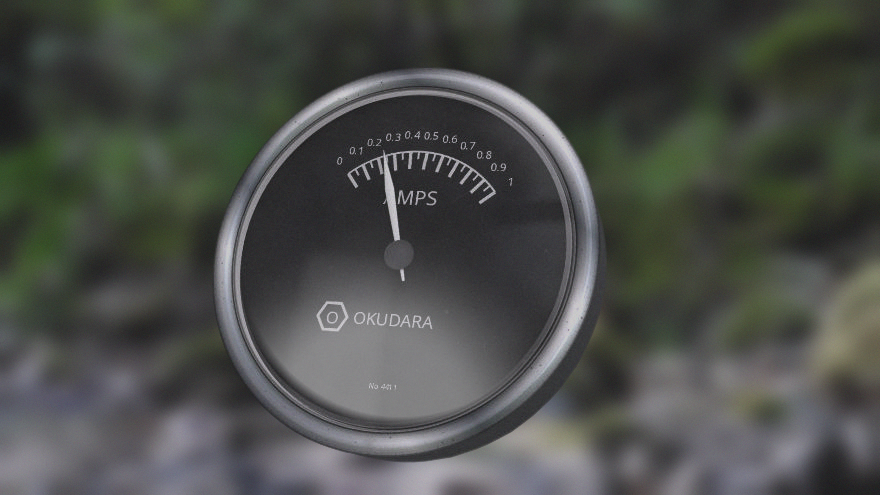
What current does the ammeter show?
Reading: 0.25 A
